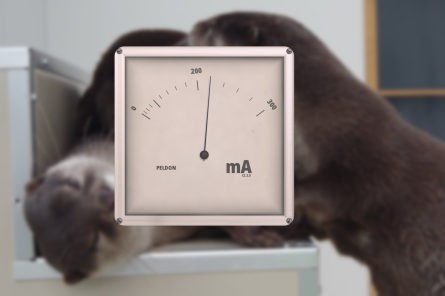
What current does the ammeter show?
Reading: 220 mA
